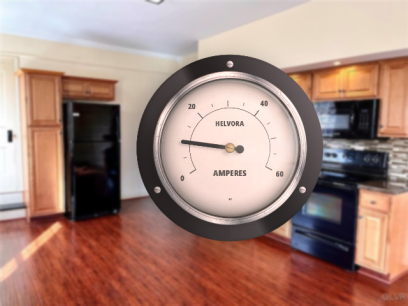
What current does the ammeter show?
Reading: 10 A
